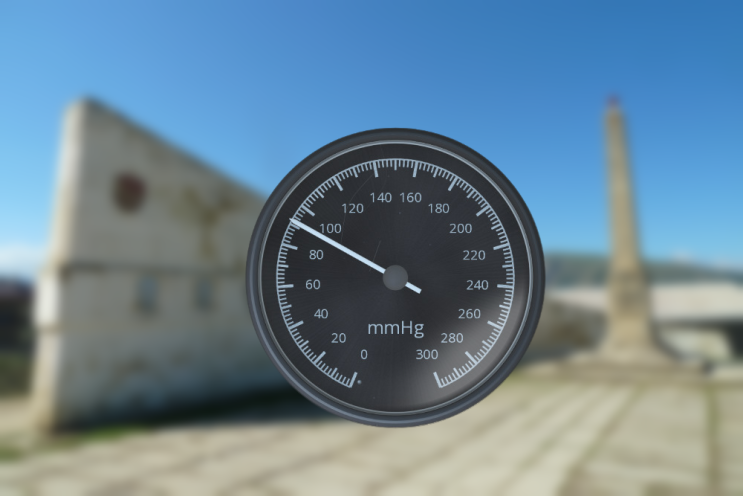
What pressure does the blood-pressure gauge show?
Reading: 92 mmHg
